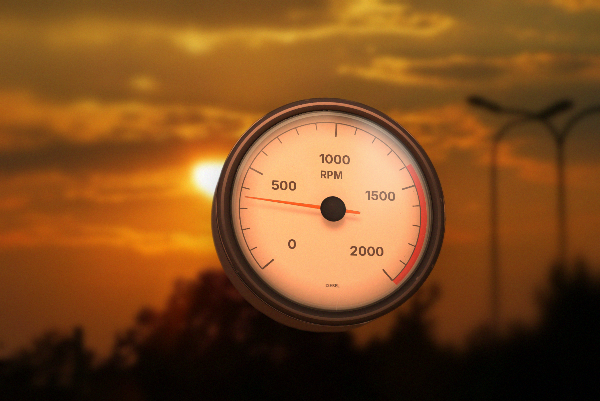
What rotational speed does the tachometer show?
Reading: 350 rpm
